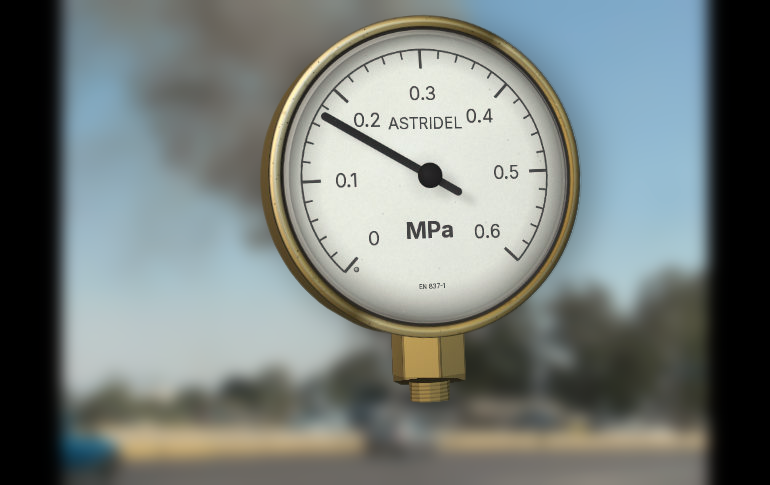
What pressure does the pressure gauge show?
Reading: 0.17 MPa
